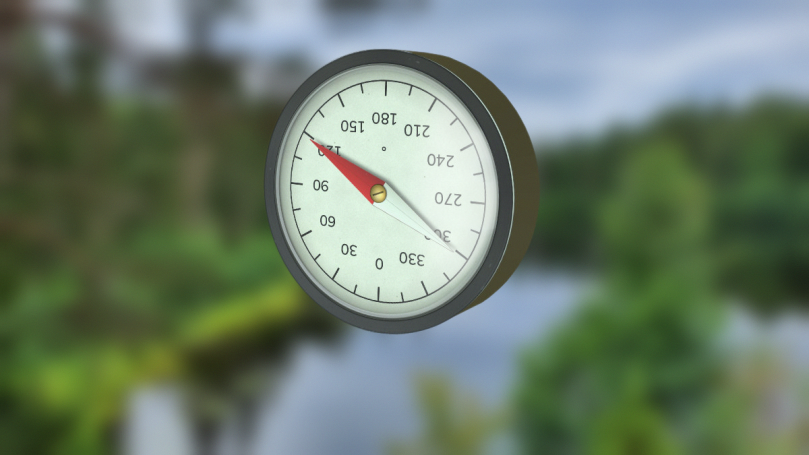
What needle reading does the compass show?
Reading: 120 °
